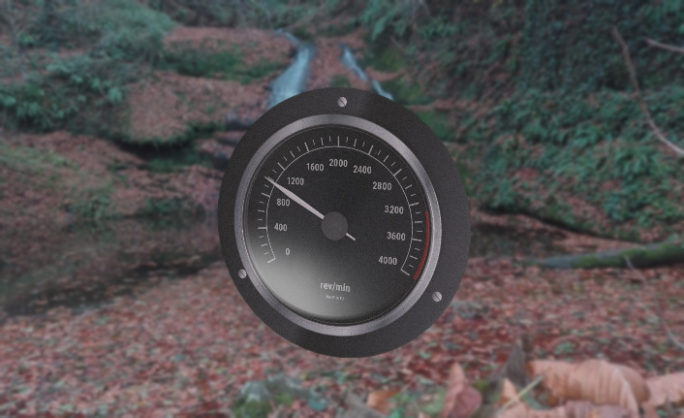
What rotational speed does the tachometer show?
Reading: 1000 rpm
